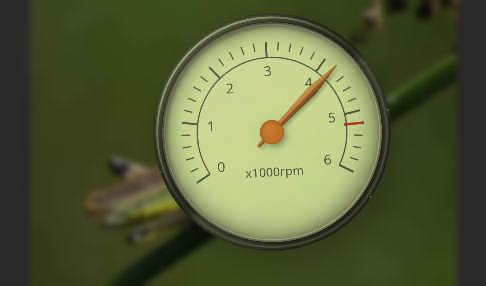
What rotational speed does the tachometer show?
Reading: 4200 rpm
